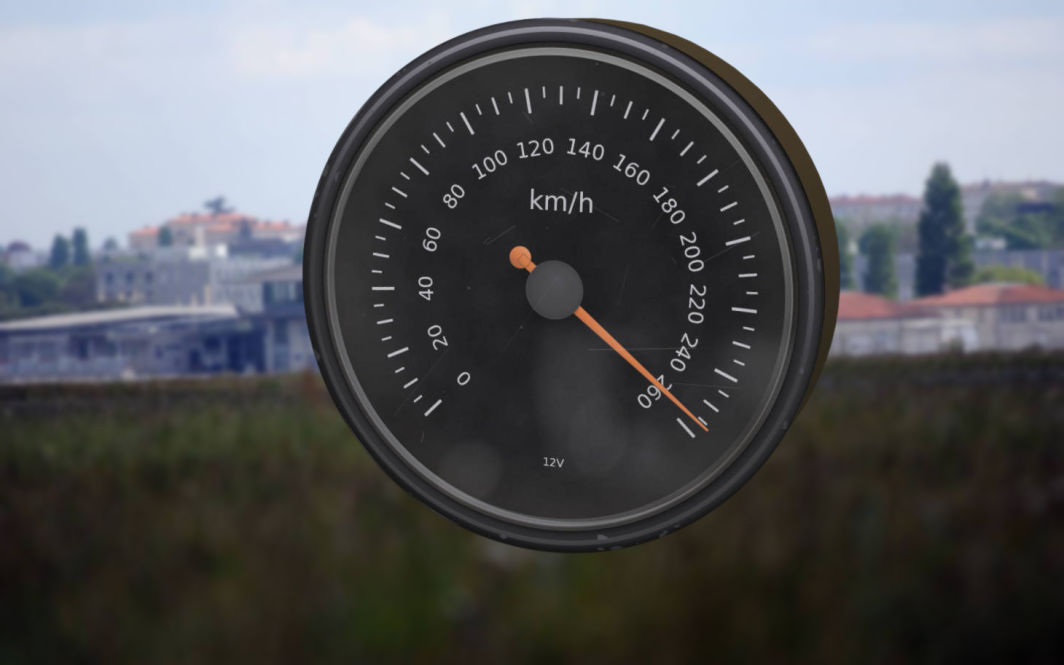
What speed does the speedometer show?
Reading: 255 km/h
